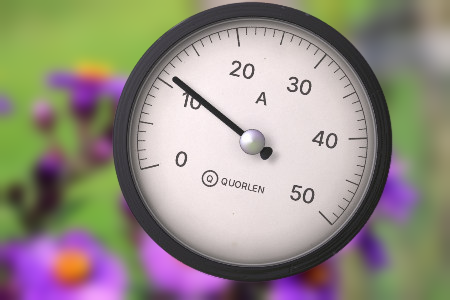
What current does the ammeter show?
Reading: 11 A
